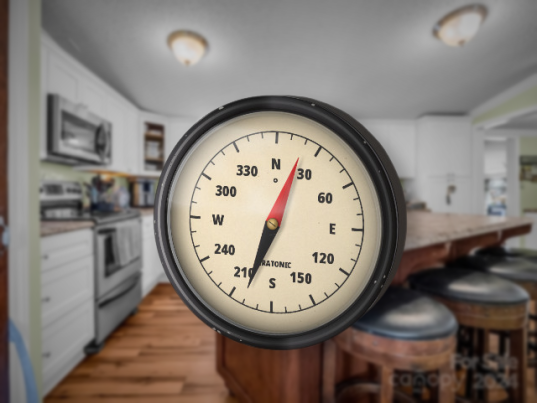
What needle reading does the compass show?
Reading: 20 °
